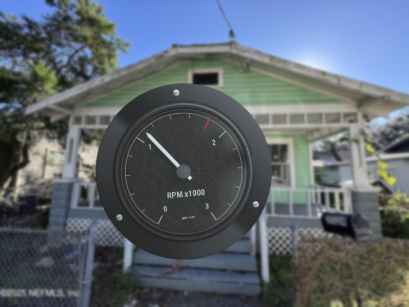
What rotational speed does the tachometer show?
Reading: 1100 rpm
